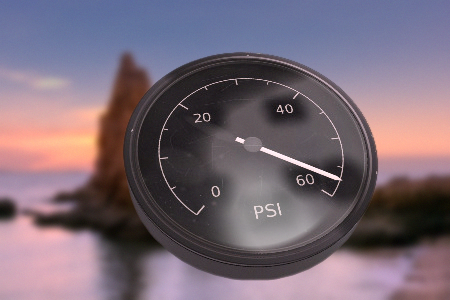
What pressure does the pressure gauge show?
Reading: 57.5 psi
